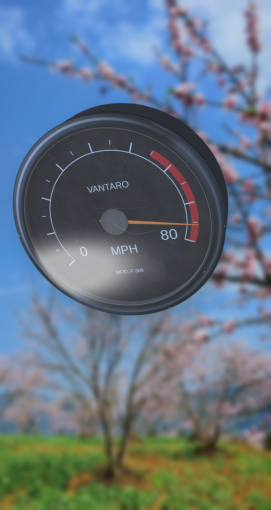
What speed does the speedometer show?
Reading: 75 mph
